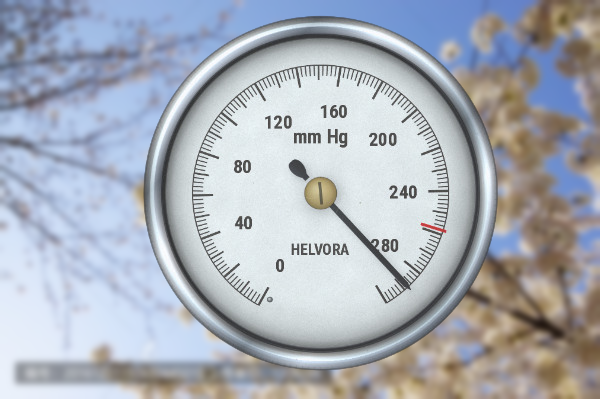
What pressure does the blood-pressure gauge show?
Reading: 288 mmHg
